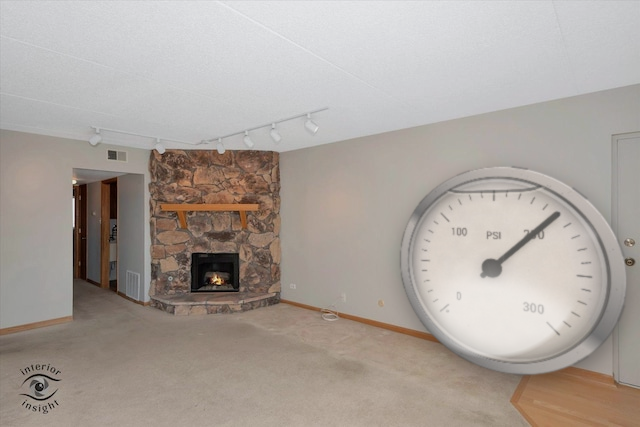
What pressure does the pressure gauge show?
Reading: 200 psi
